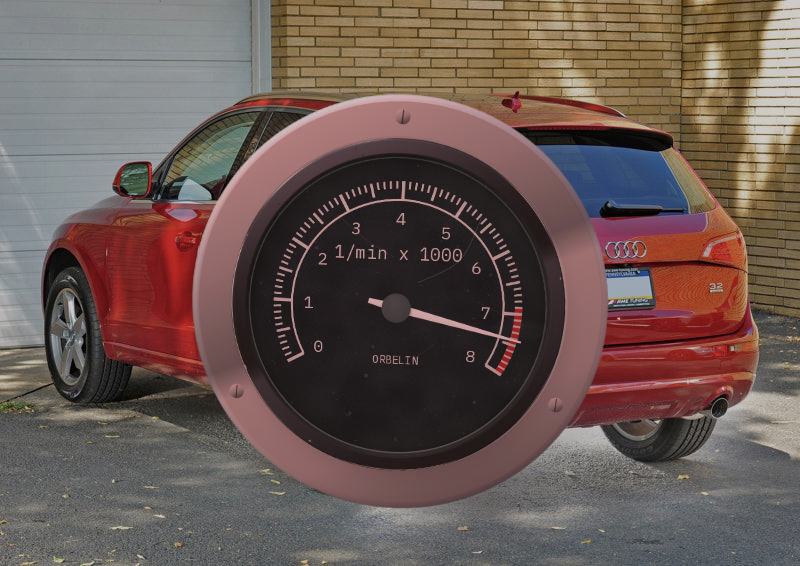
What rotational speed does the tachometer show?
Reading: 7400 rpm
